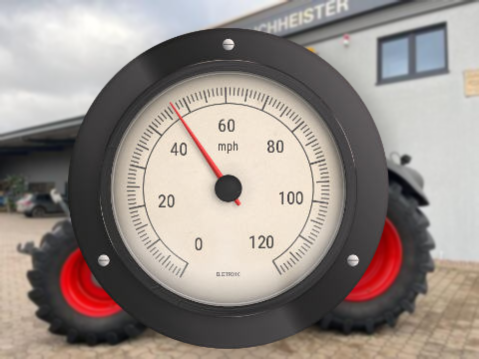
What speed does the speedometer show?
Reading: 47 mph
